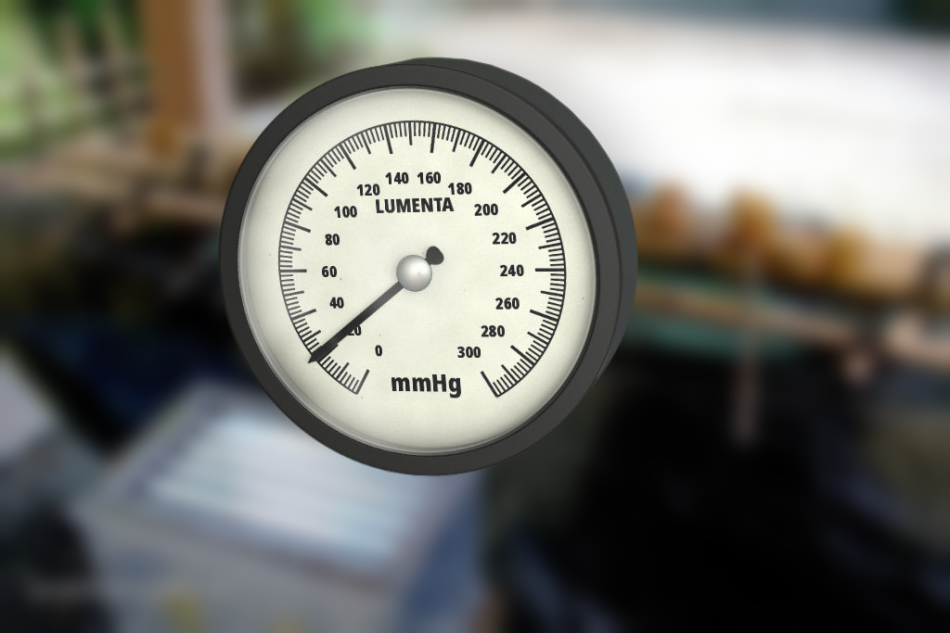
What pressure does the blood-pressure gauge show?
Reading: 22 mmHg
